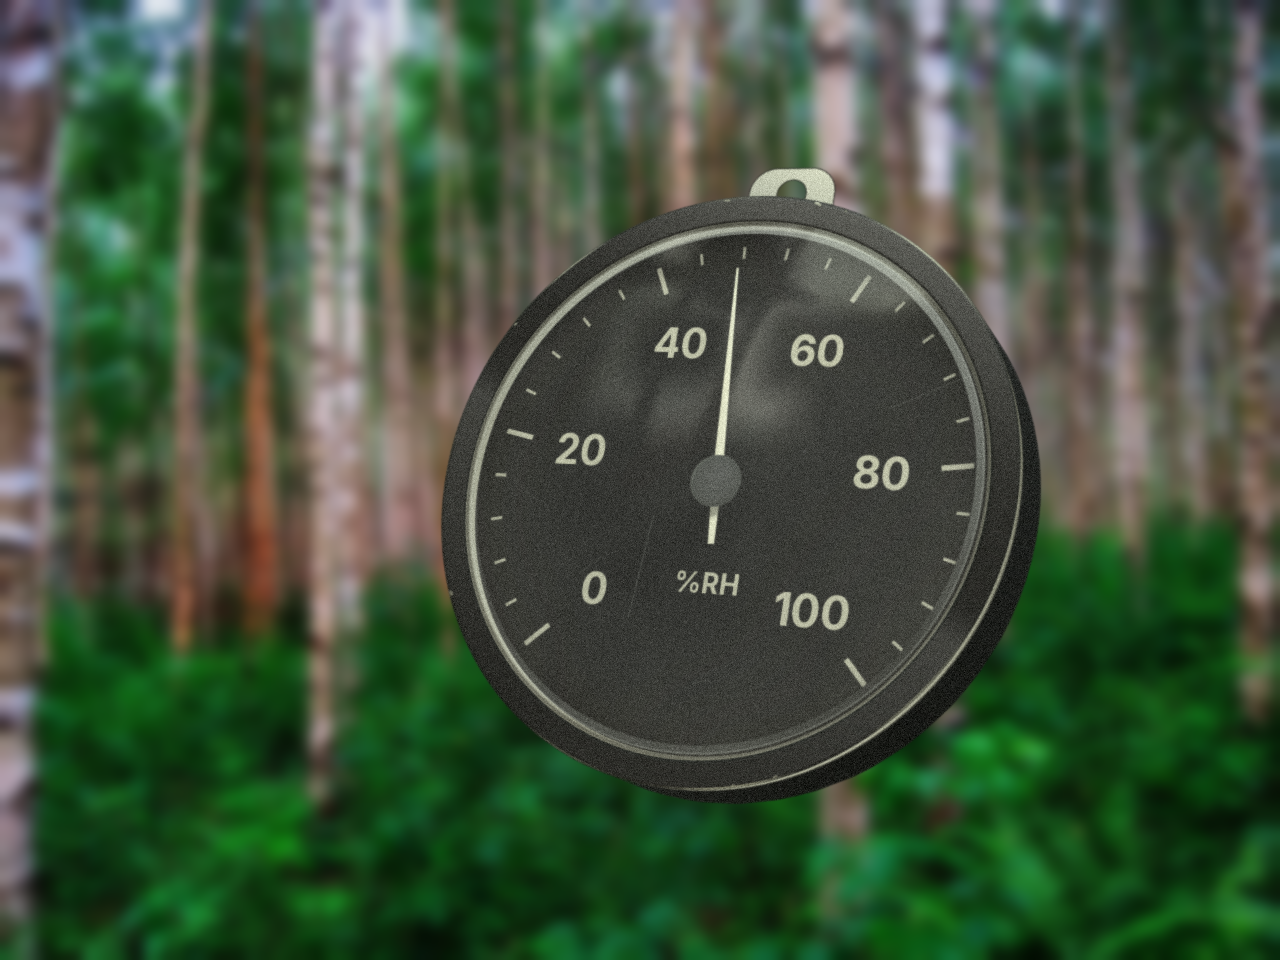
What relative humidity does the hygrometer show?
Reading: 48 %
